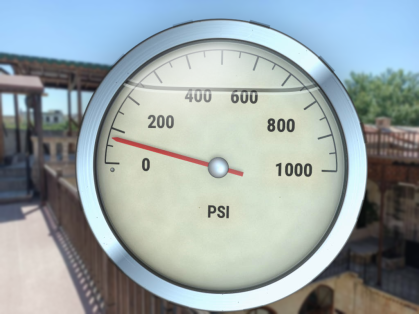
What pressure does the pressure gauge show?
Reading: 75 psi
